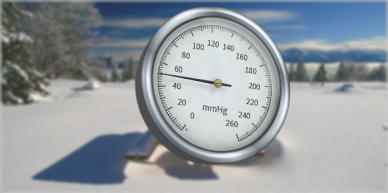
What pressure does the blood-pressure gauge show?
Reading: 50 mmHg
